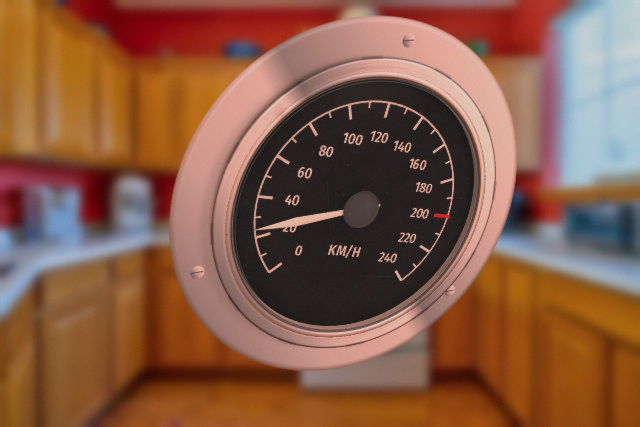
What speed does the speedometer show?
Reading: 25 km/h
